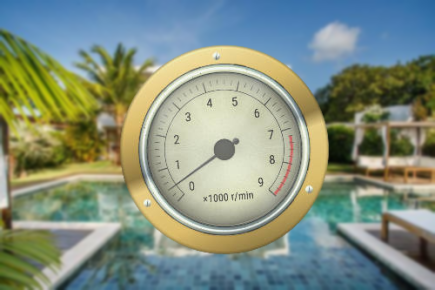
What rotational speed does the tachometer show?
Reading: 400 rpm
